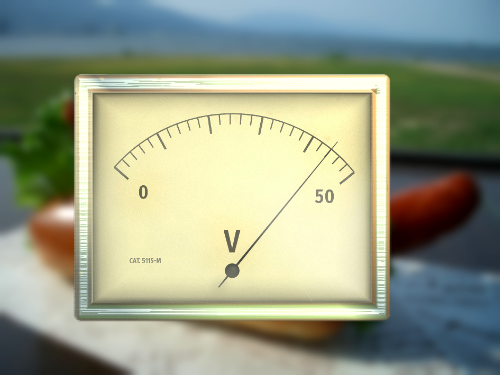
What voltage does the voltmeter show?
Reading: 44 V
